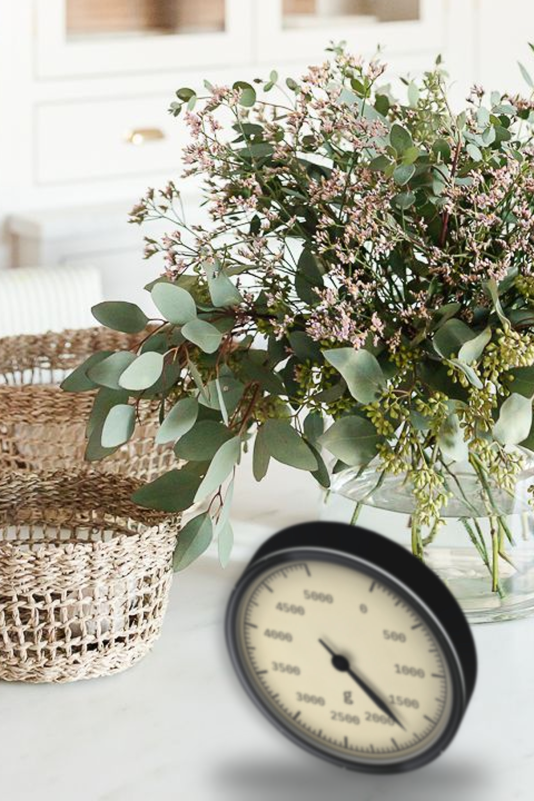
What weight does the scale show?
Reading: 1750 g
